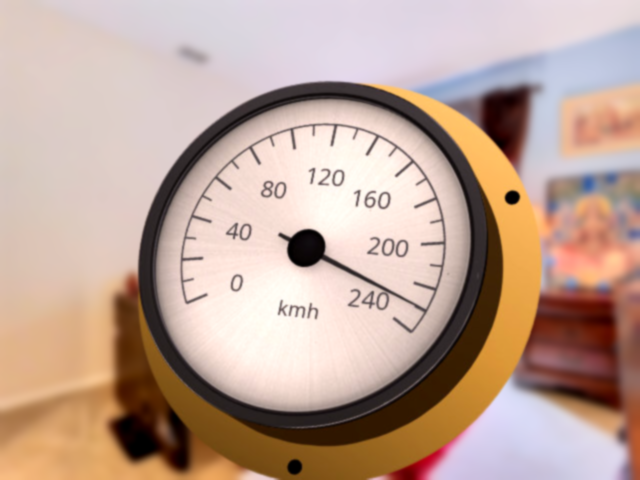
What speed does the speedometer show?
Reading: 230 km/h
